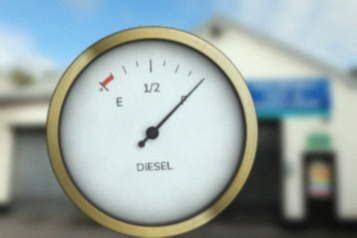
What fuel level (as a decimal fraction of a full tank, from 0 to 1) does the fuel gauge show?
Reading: 1
